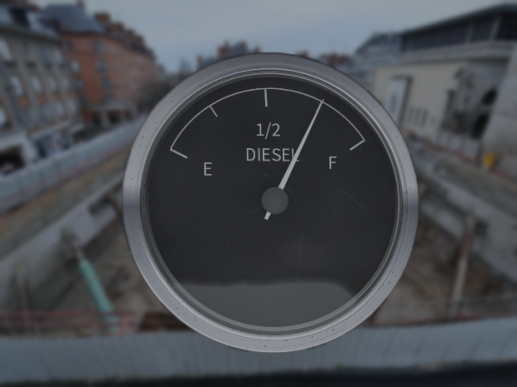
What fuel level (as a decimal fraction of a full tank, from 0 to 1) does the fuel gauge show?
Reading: 0.75
